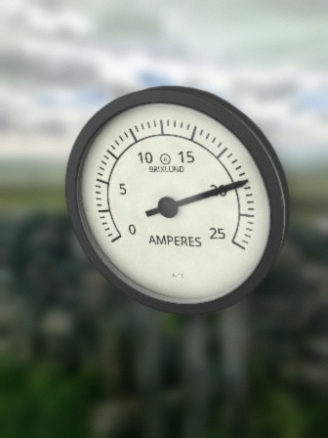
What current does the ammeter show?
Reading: 20 A
